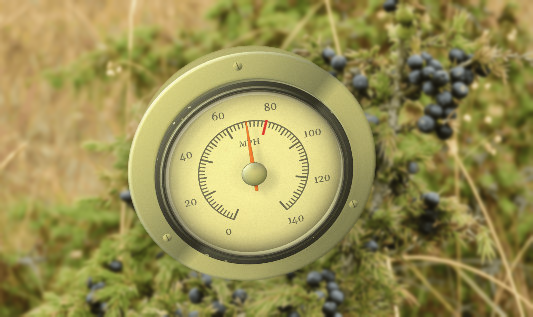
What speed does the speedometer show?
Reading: 70 mph
